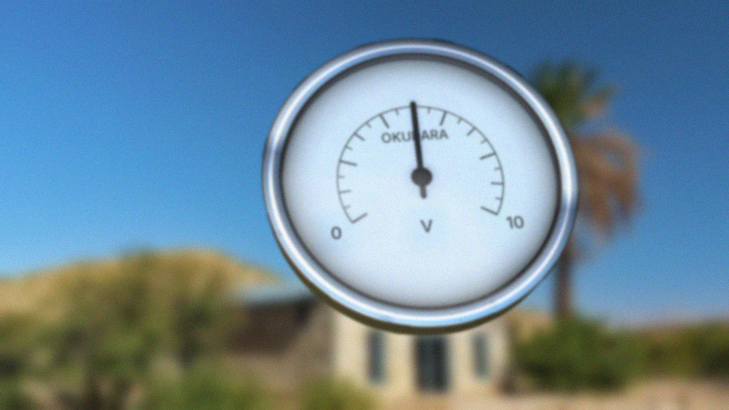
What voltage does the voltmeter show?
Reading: 5 V
